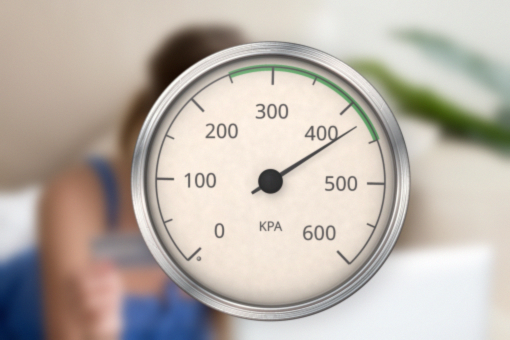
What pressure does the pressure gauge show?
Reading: 425 kPa
